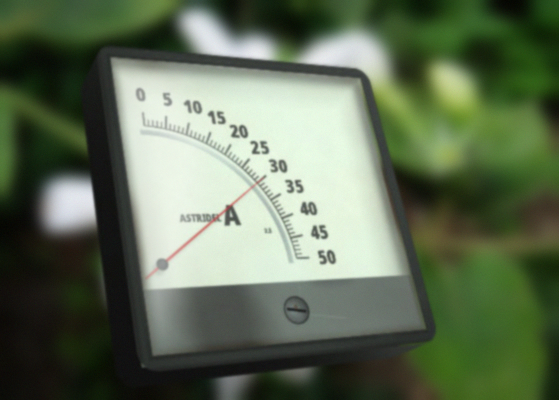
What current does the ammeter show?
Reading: 30 A
